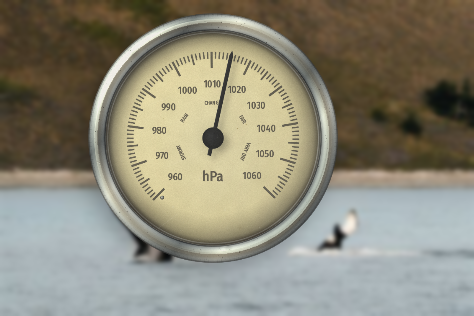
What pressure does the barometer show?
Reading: 1015 hPa
